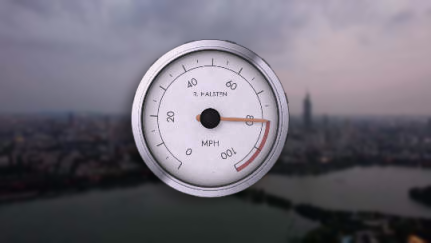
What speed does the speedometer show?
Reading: 80 mph
